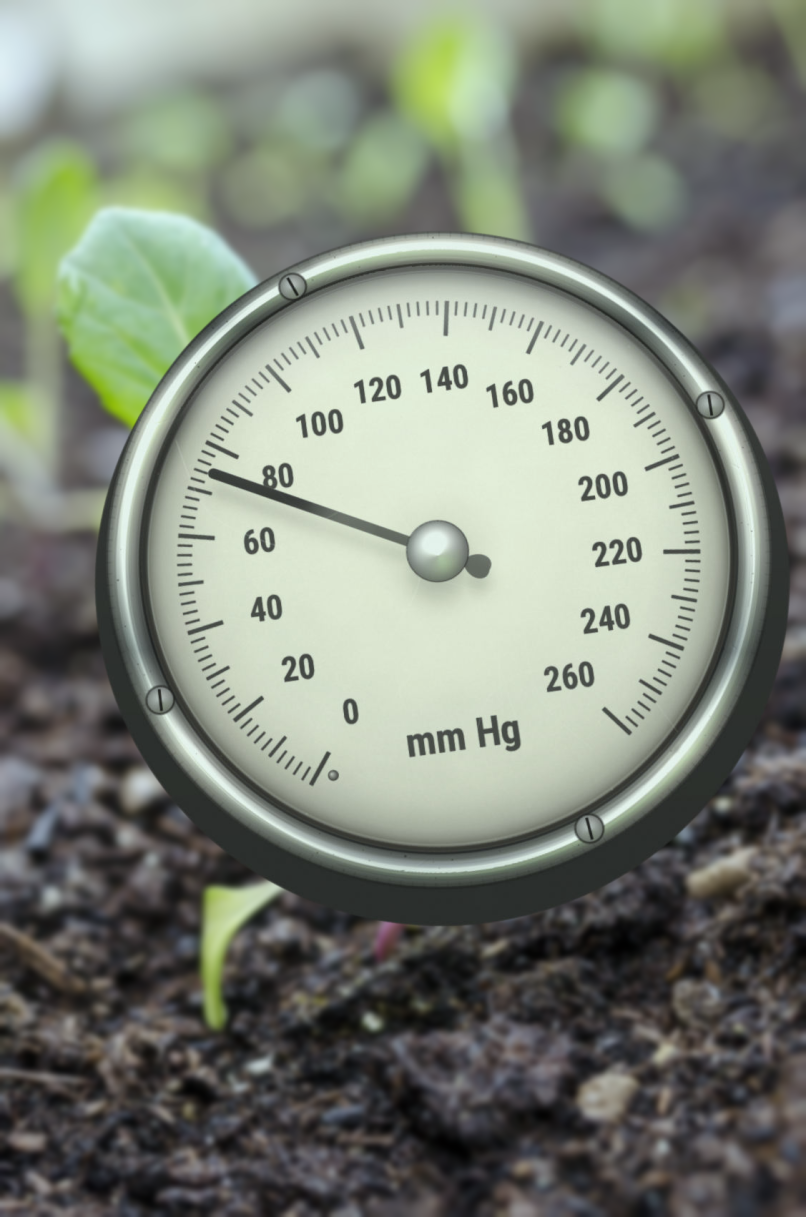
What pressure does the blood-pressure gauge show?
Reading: 74 mmHg
